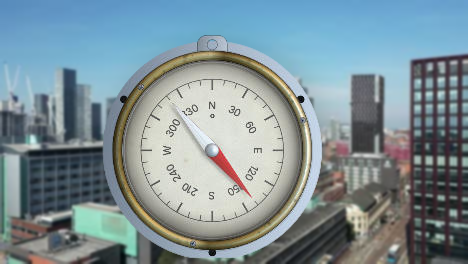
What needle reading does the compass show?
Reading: 140 °
